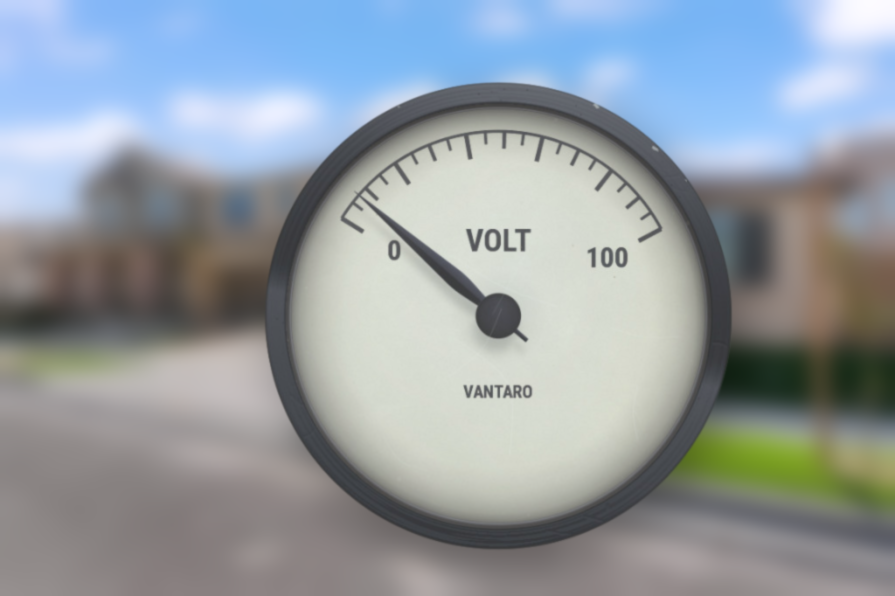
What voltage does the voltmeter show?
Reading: 7.5 V
